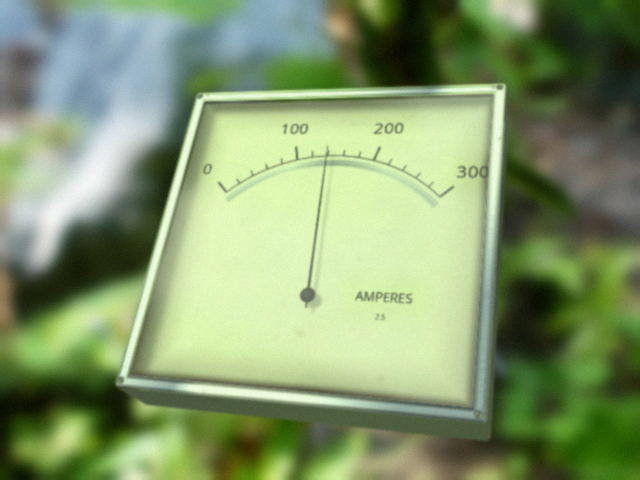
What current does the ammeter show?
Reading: 140 A
